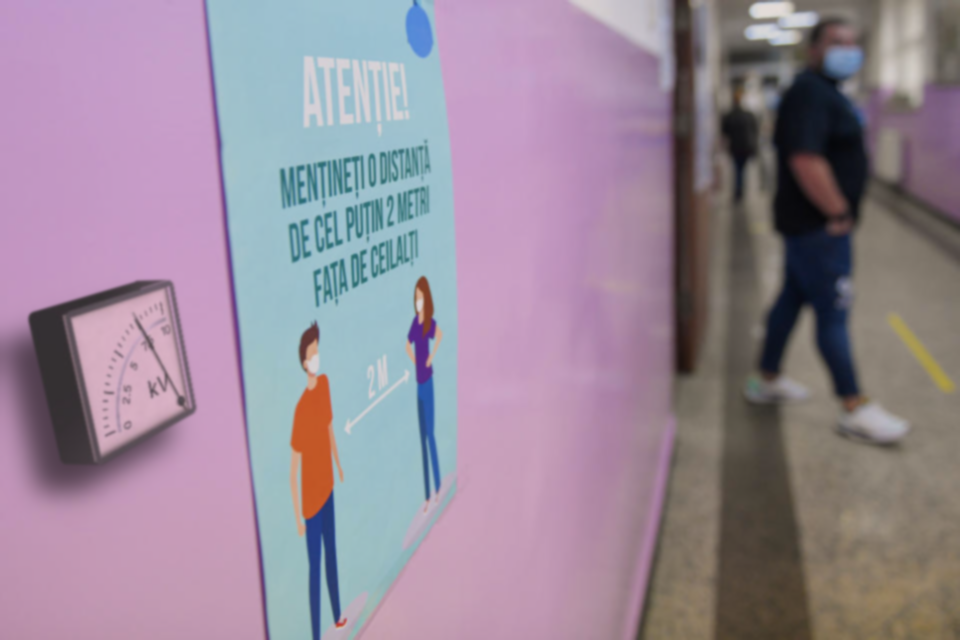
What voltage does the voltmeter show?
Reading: 7.5 kV
